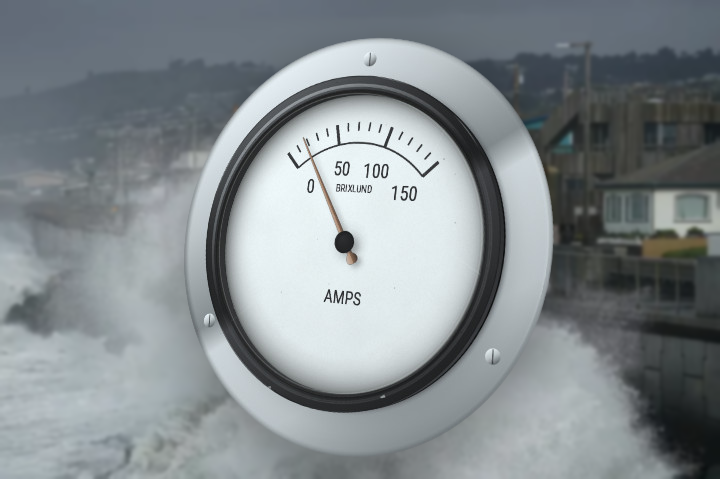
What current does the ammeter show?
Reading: 20 A
